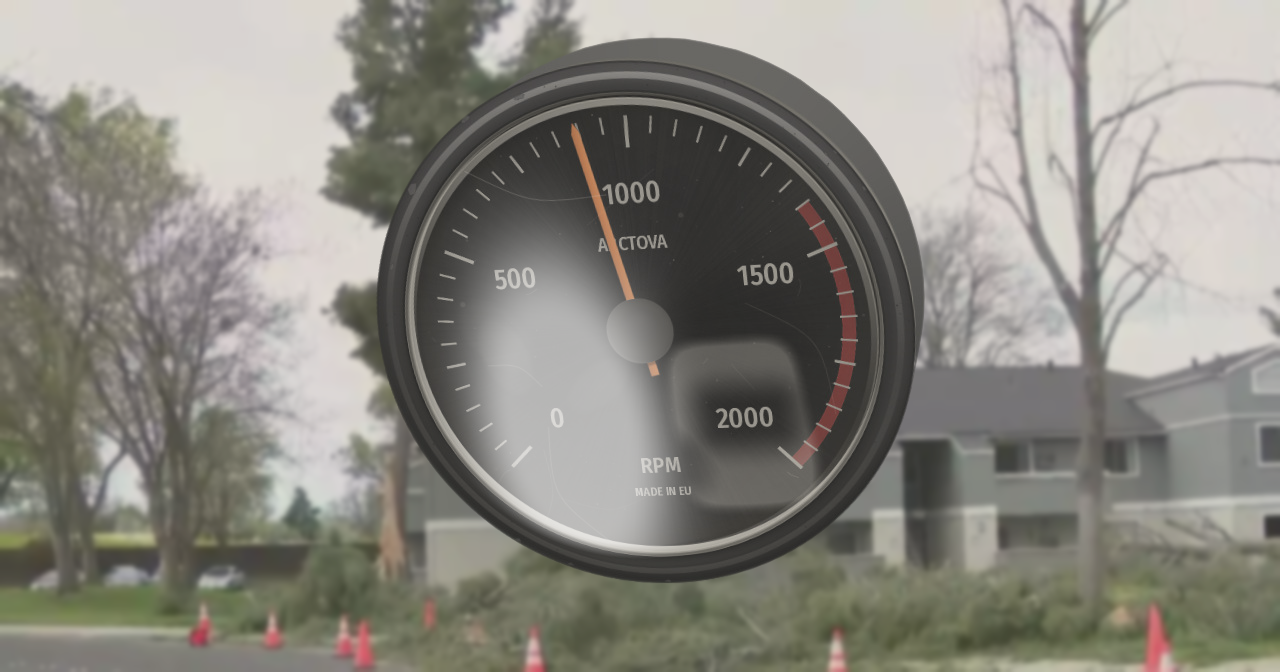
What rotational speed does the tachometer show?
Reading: 900 rpm
